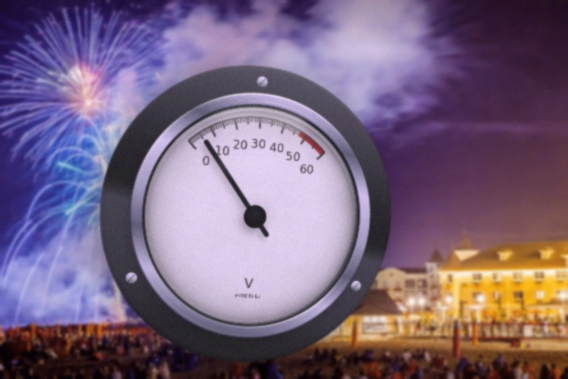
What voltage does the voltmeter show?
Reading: 5 V
